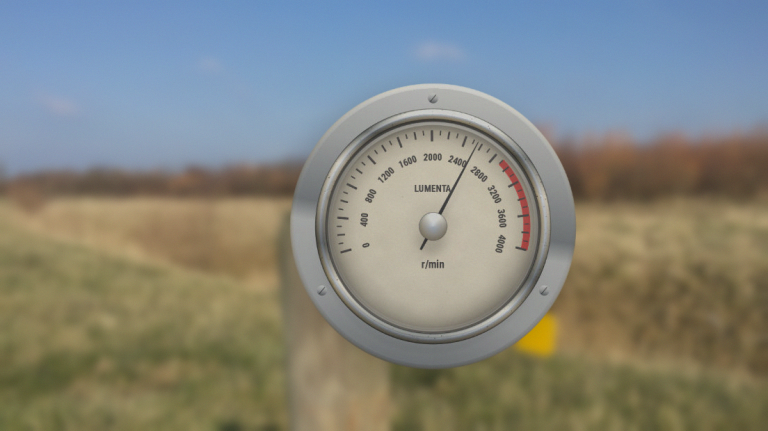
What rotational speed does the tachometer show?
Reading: 2550 rpm
